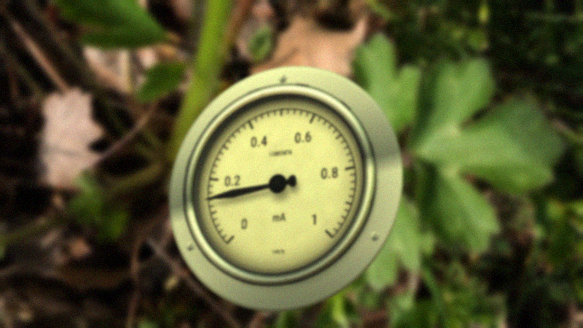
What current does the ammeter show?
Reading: 0.14 mA
